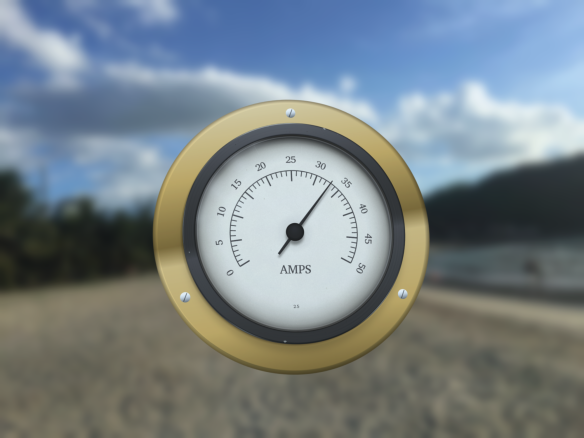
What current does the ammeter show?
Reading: 33 A
